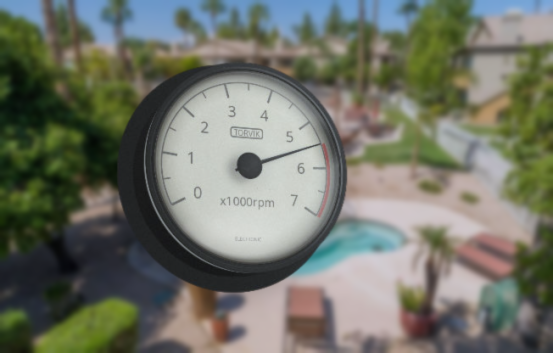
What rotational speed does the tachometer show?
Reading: 5500 rpm
